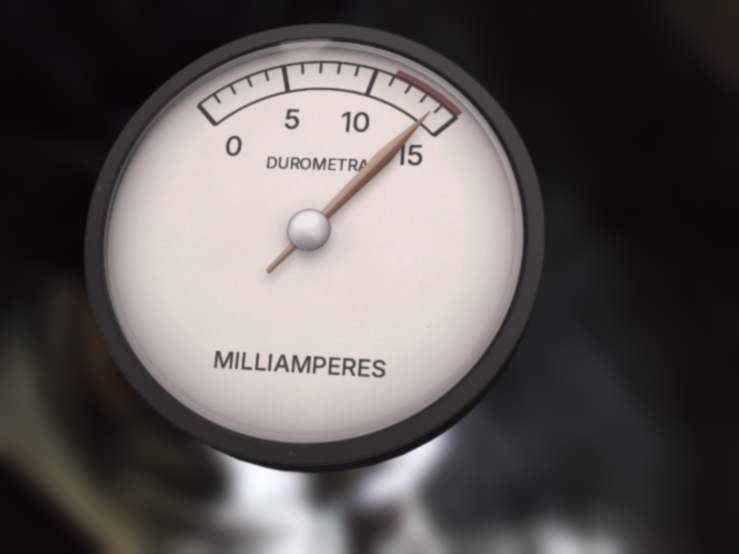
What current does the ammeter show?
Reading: 14 mA
